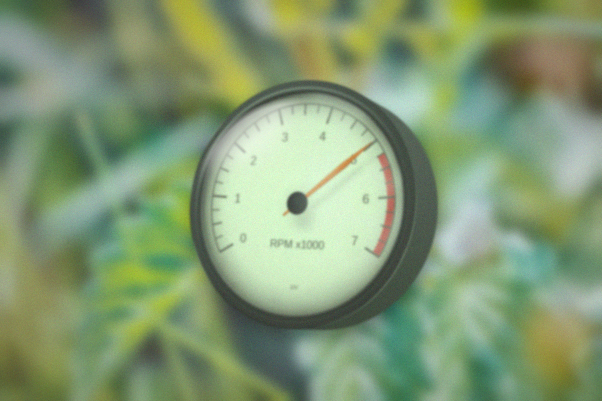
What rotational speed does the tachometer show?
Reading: 5000 rpm
